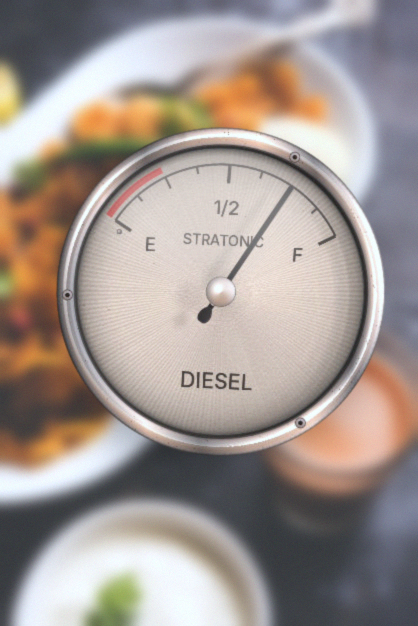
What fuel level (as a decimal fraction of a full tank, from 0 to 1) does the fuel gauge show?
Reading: 0.75
